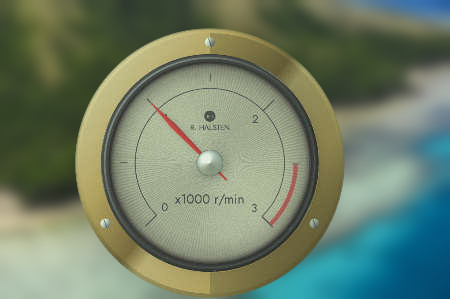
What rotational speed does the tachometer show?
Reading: 1000 rpm
